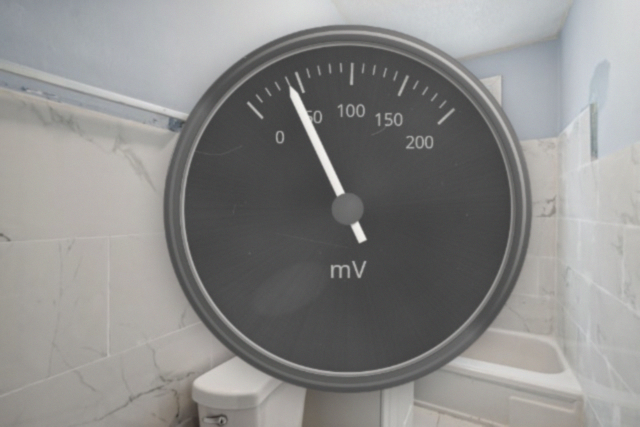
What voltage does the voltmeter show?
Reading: 40 mV
